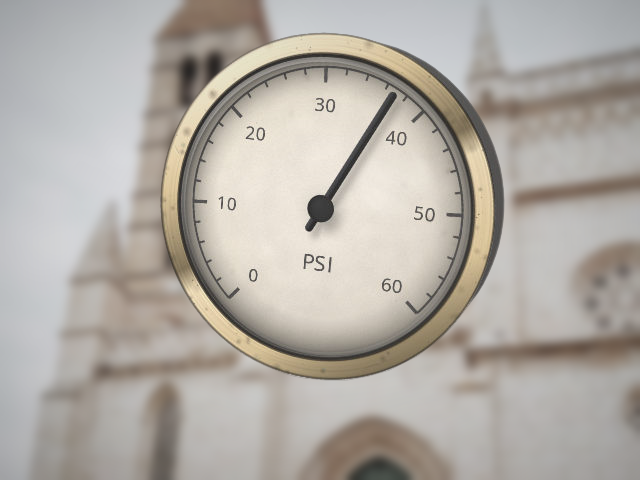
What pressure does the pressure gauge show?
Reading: 37 psi
